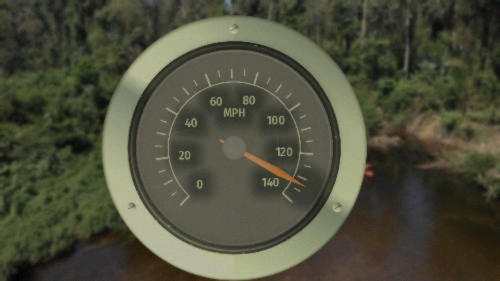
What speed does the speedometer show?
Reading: 132.5 mph
